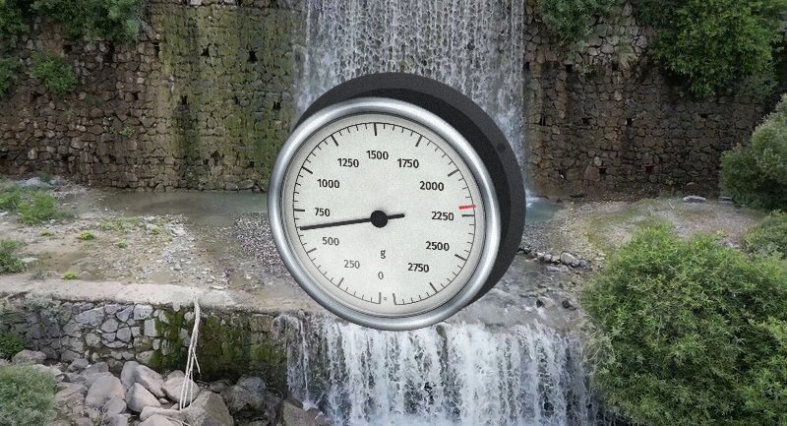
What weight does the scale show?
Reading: 650 g
